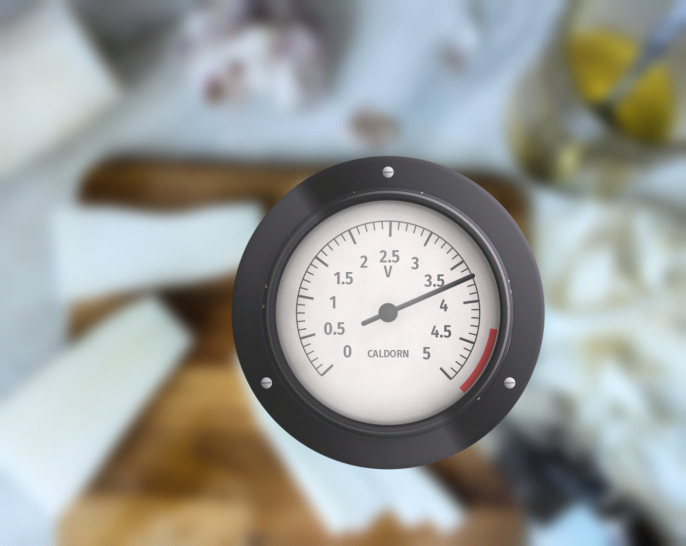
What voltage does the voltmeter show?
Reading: 3.7 V
